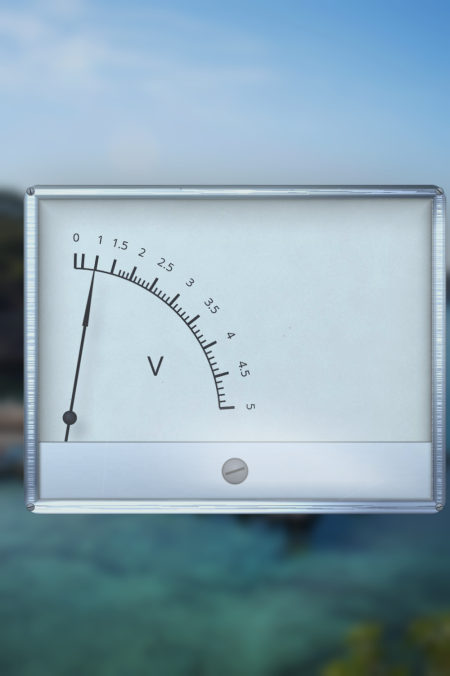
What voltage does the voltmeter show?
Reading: 1 V
